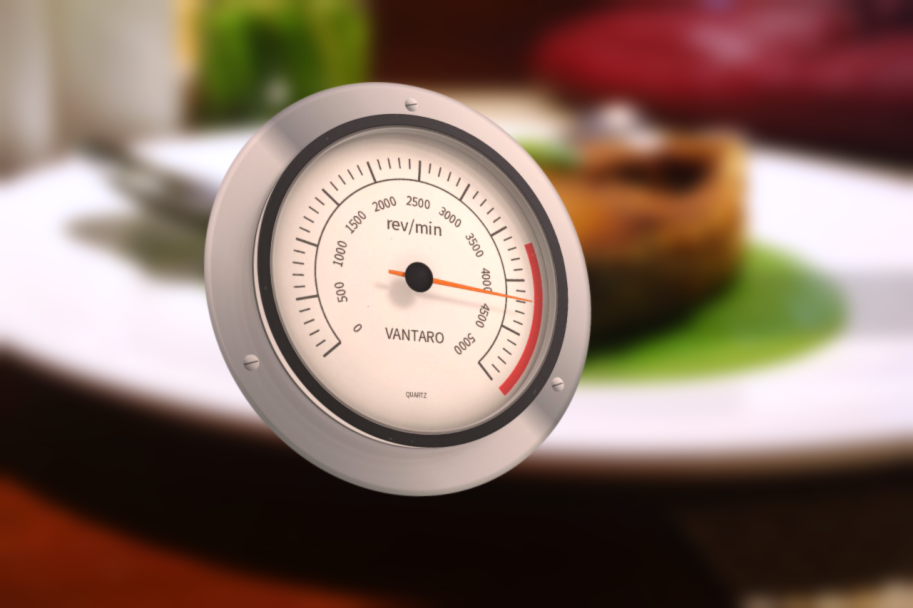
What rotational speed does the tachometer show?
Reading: 4200 rpm
